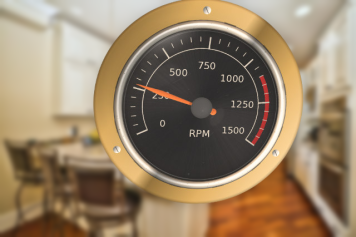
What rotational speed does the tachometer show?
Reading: 275 rpm
